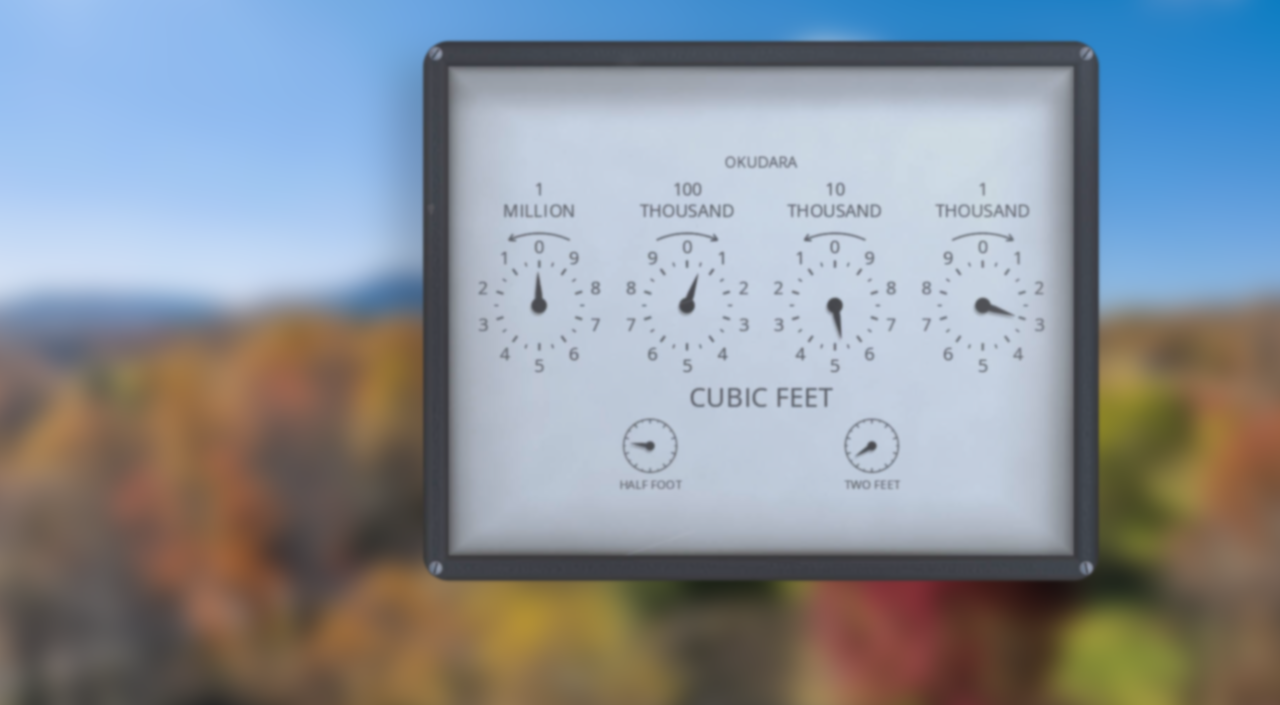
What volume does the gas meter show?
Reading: 5300 ft³
